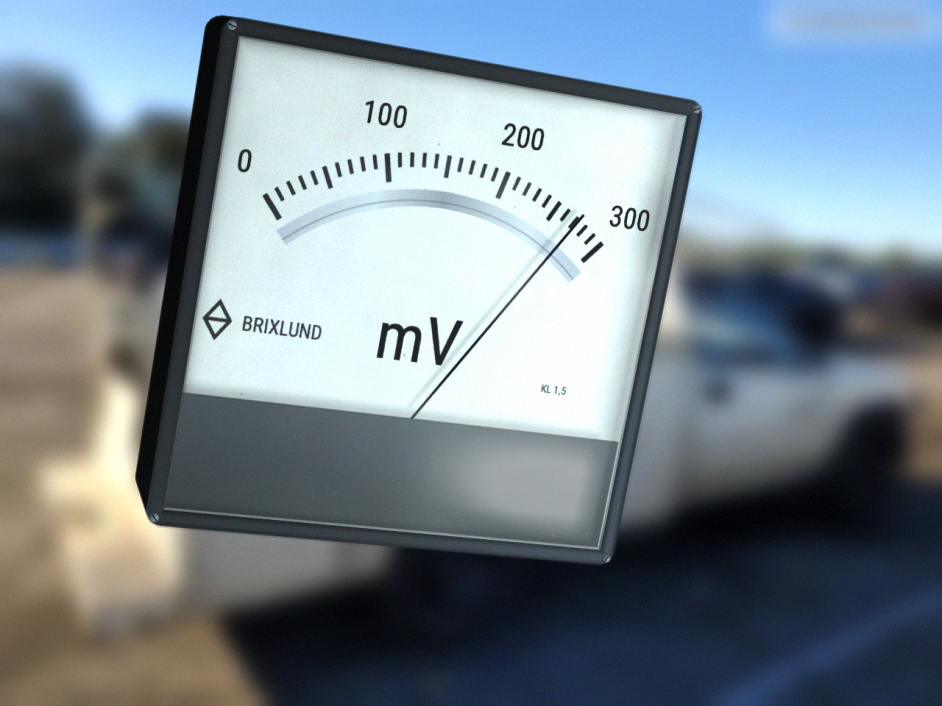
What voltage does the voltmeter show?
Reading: 270 mV
